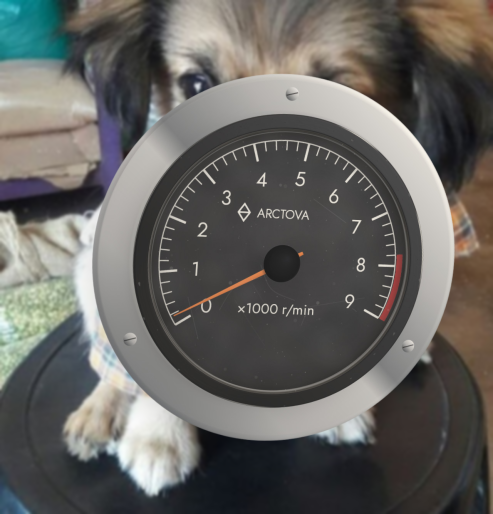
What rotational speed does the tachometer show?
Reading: 200 rpm
